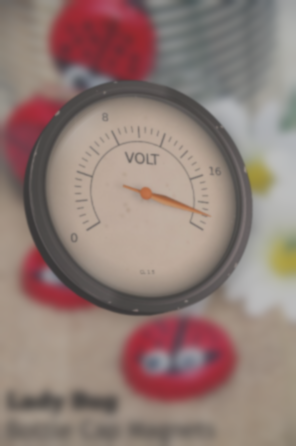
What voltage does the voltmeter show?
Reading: 19 V
